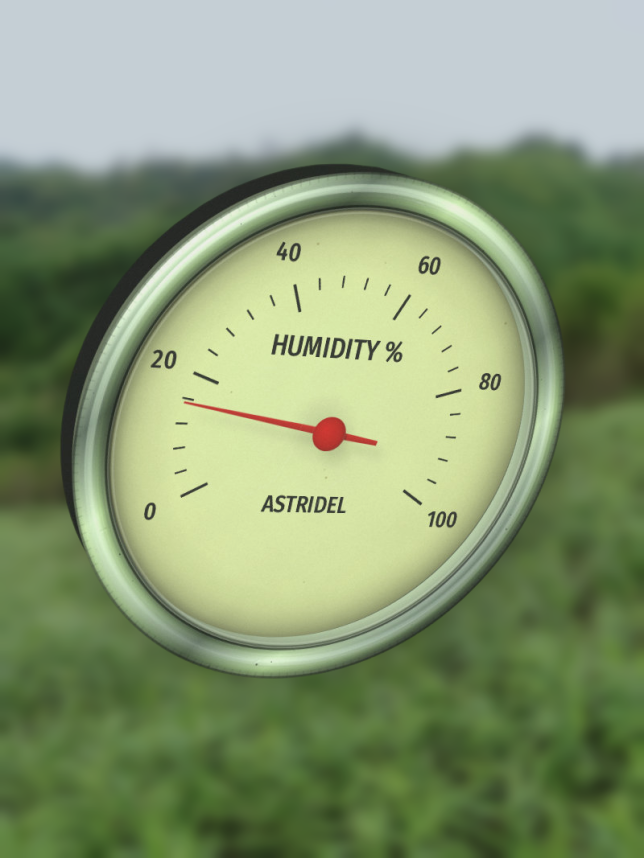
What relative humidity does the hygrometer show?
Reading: 16 %
